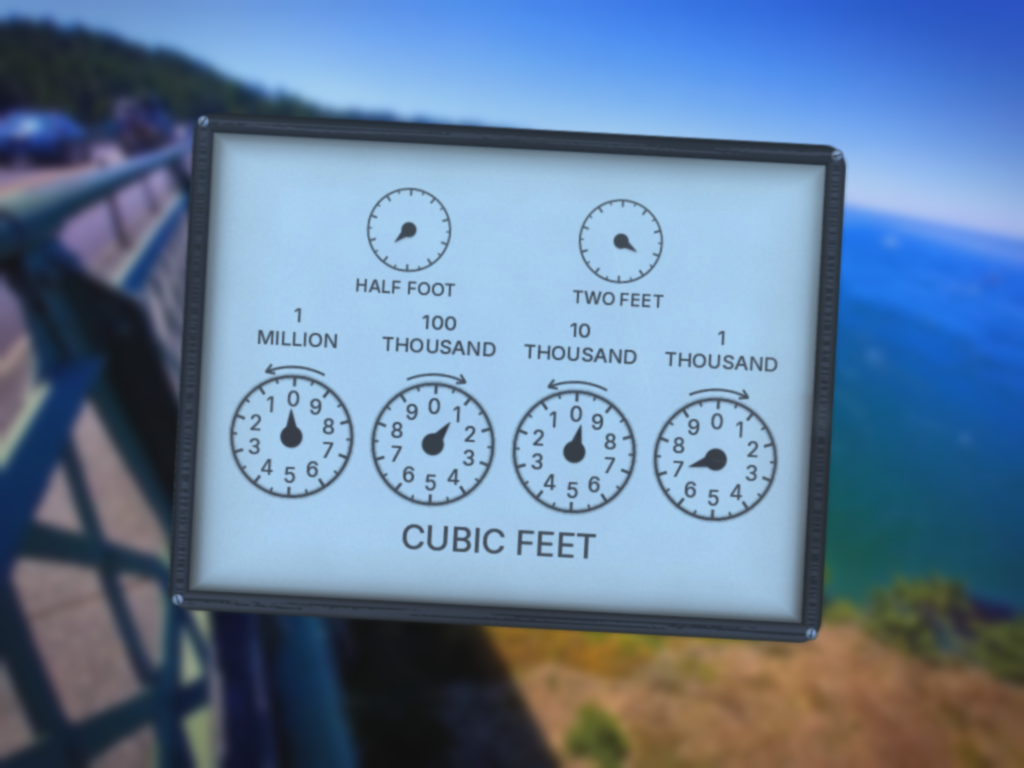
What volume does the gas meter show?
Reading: 9700 ft³
